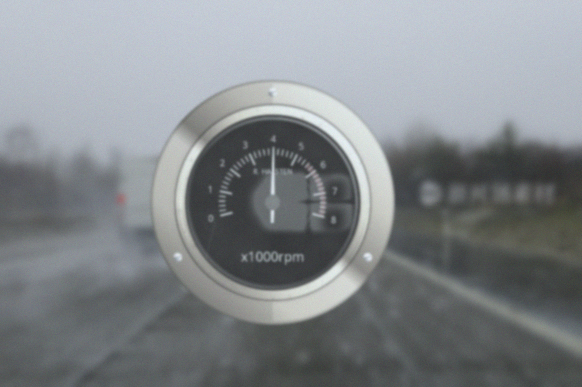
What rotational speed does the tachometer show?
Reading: 4000 rpm
